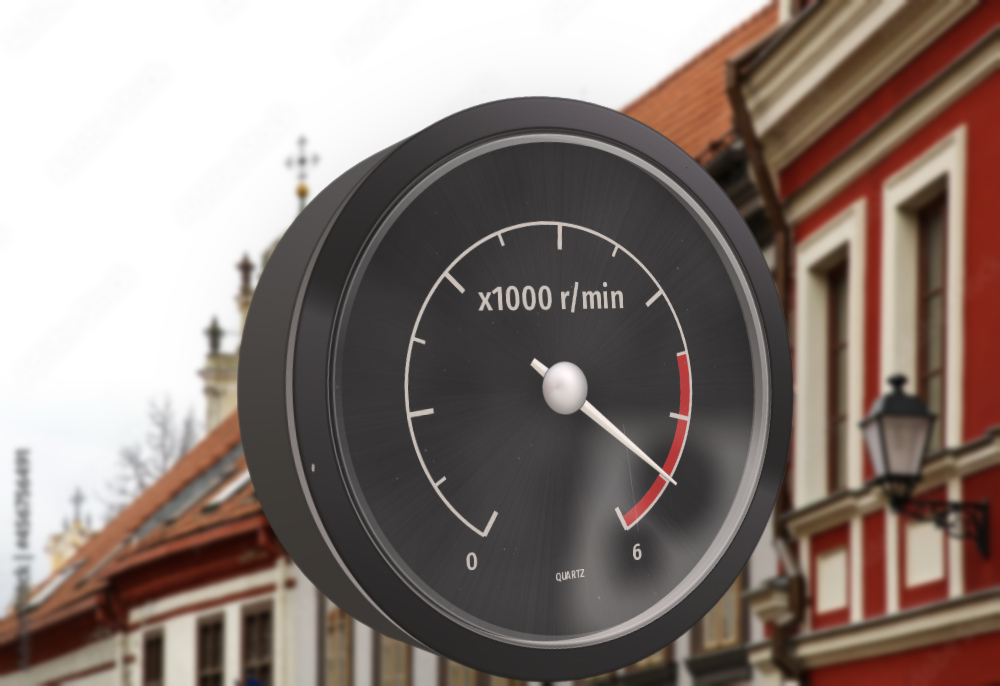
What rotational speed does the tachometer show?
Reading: 5500 rpm
